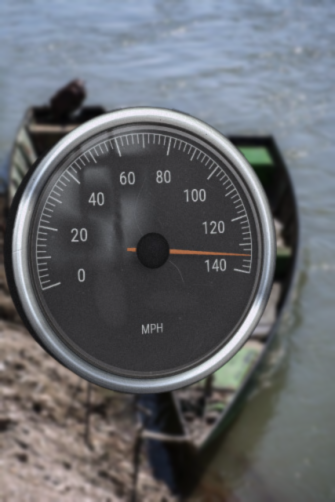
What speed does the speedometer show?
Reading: 134 mph
